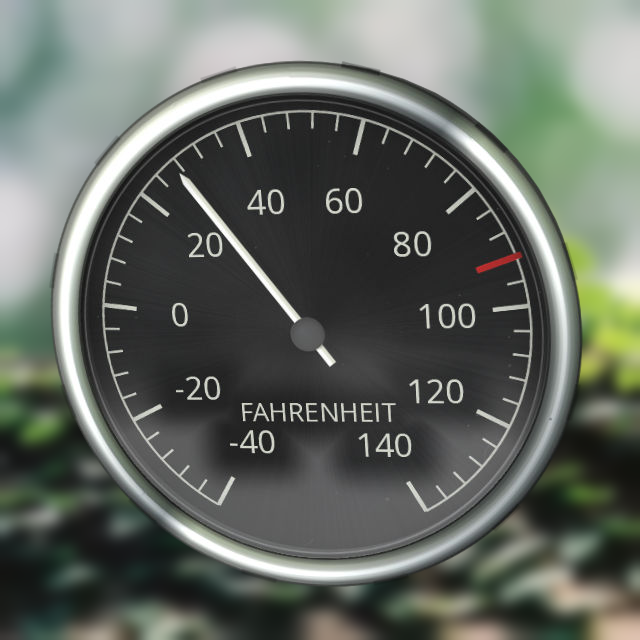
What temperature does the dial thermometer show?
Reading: 28 °F
